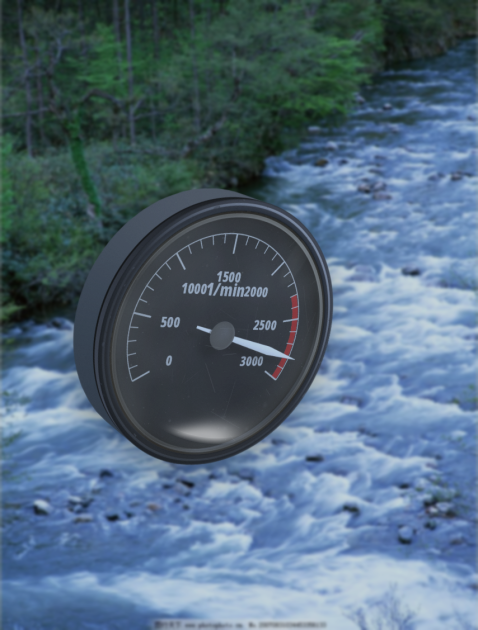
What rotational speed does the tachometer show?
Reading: 2800 rpm
